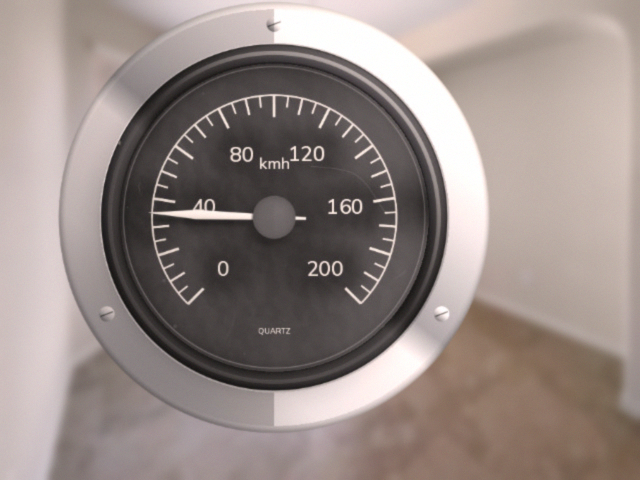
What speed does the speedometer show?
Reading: 35 km/h
